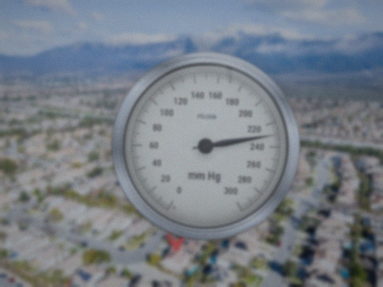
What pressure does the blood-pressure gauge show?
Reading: 230 mmHg
